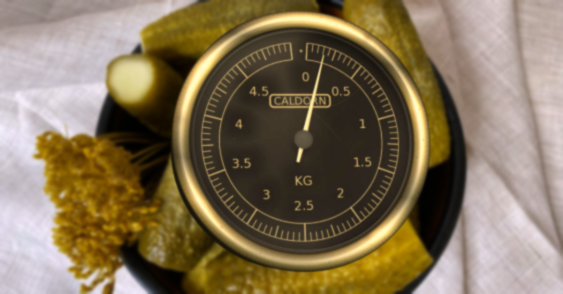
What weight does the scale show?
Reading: 0.15 kg
